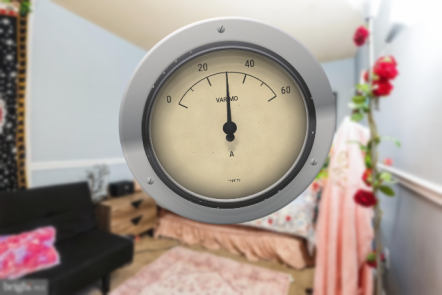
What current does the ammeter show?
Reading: 30 A
